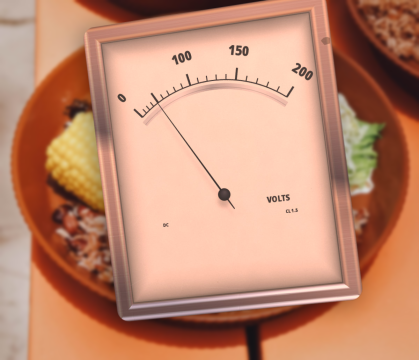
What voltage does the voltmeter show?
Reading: 50 V
